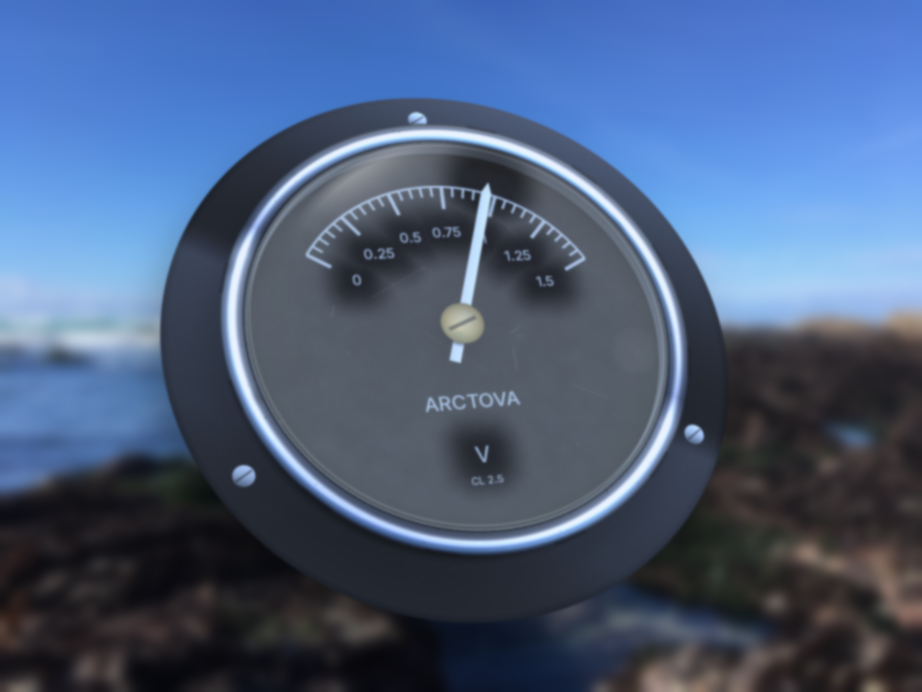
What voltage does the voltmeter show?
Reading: 0.95 V
